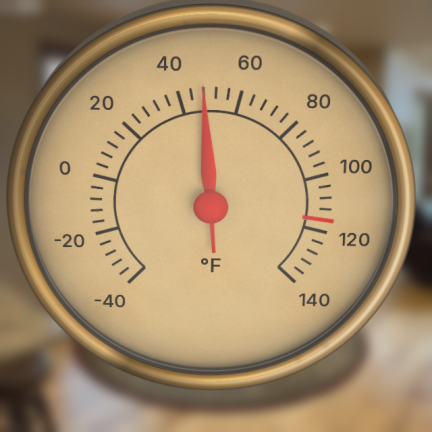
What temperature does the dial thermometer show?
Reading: 48 °F
